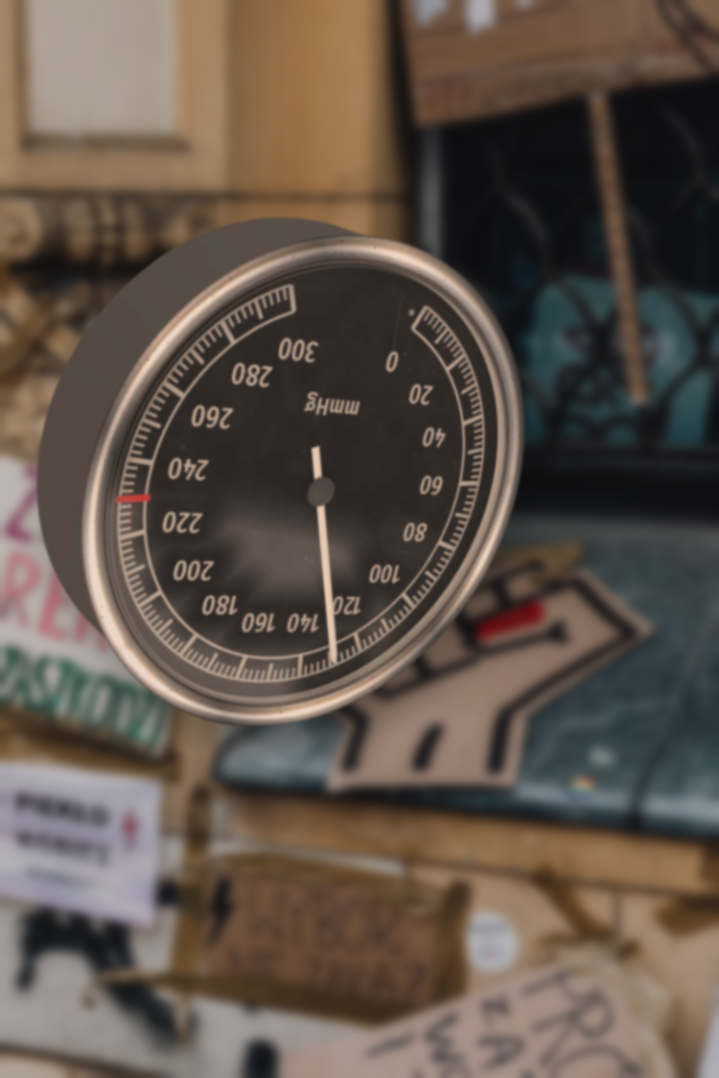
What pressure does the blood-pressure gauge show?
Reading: 130 mmHg
